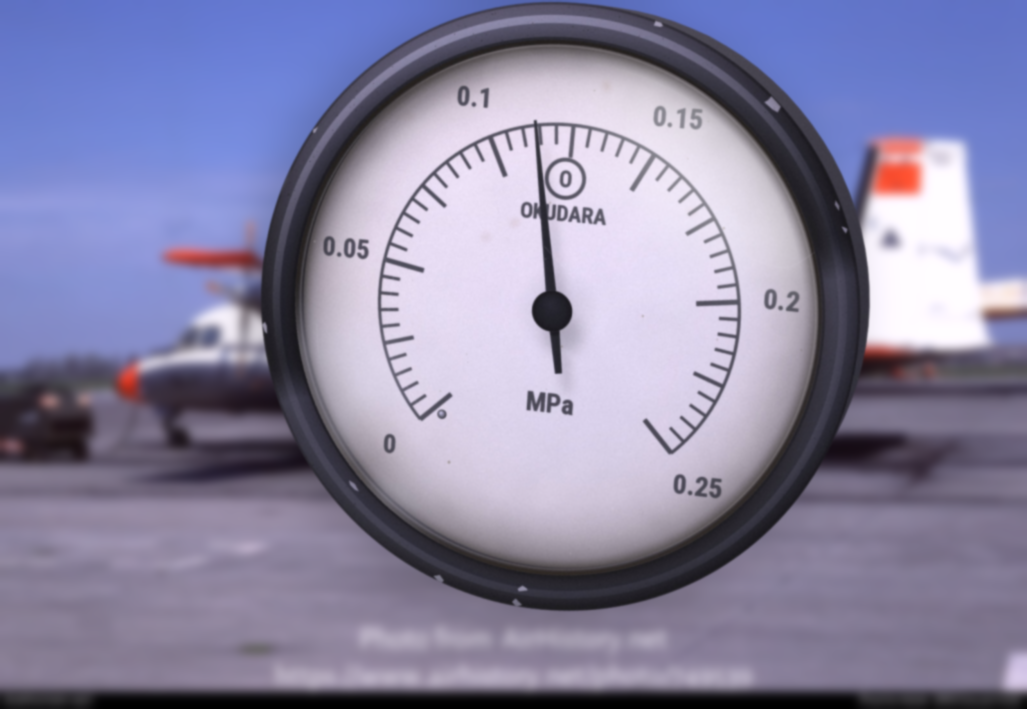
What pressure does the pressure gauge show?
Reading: 0.115 MPa
